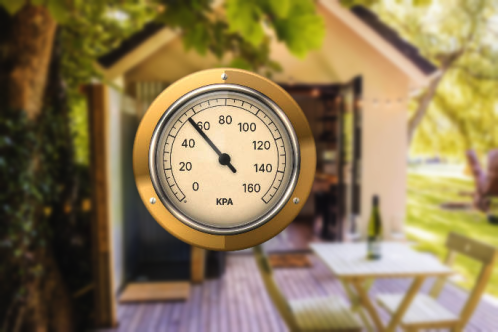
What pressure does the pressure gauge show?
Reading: 55 kPa
